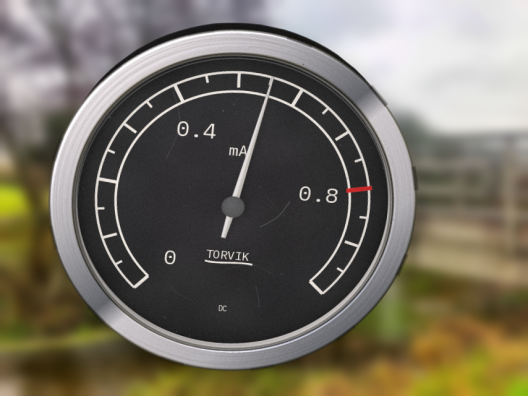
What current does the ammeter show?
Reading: 0.55 mA
